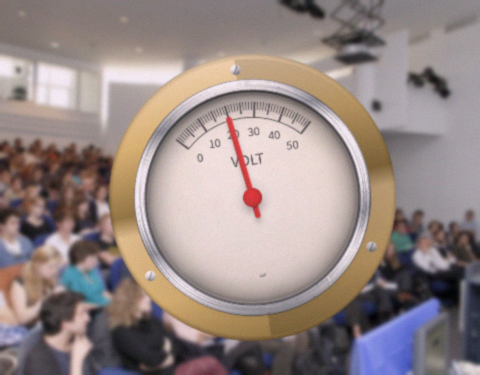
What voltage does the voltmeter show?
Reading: 20 V
